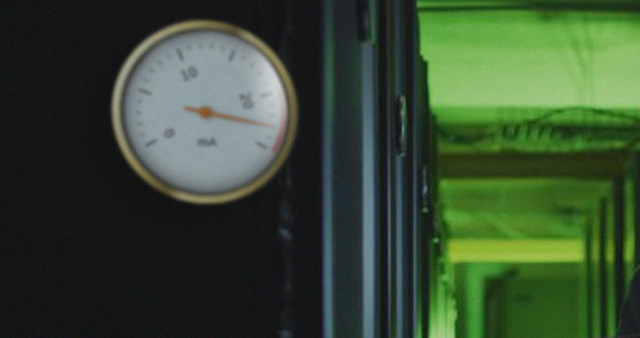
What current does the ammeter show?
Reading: 23 mA
